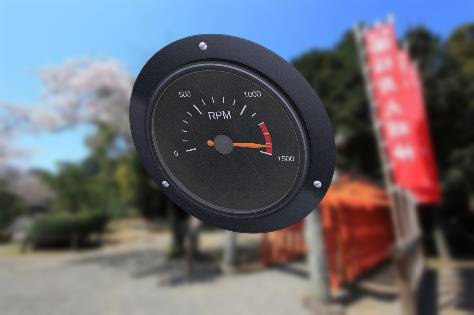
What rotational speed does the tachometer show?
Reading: 1400 rpm
